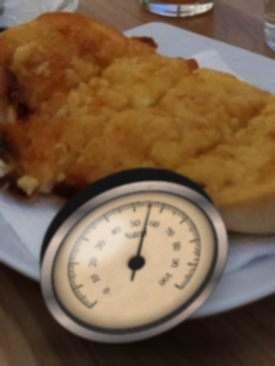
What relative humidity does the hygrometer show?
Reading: 55 %
